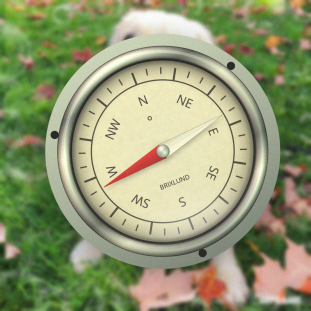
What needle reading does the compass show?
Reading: 260 °
